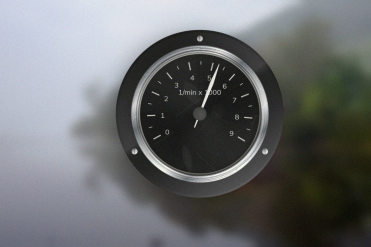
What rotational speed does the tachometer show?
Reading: 5250 rpm
